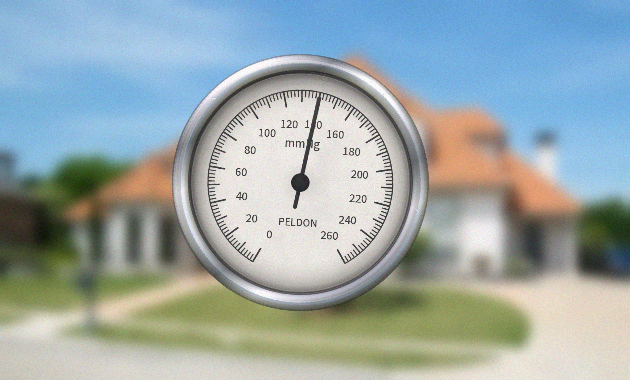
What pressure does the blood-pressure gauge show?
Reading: 140 mmHg
